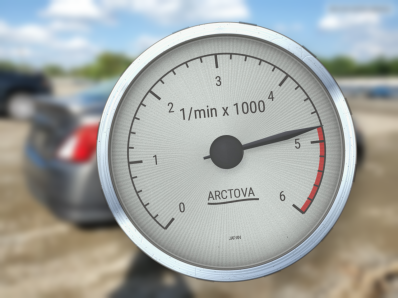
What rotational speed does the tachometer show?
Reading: 4800 rpm
